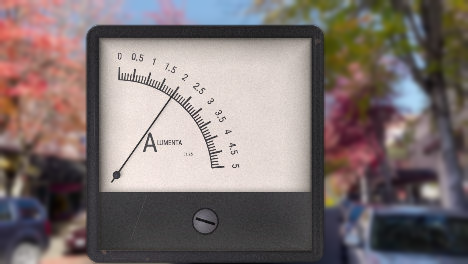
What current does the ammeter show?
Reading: 2 A
